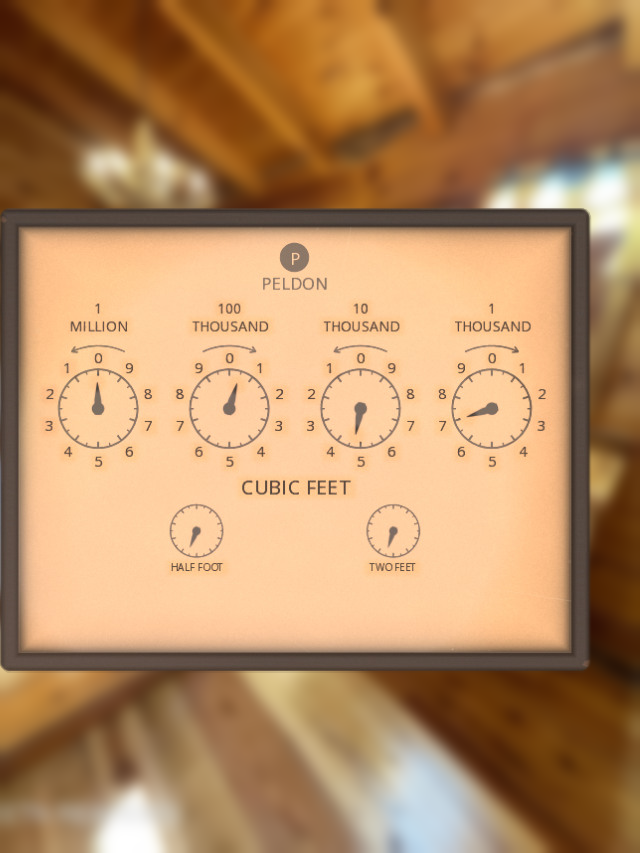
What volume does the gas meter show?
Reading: 4700 ft³
